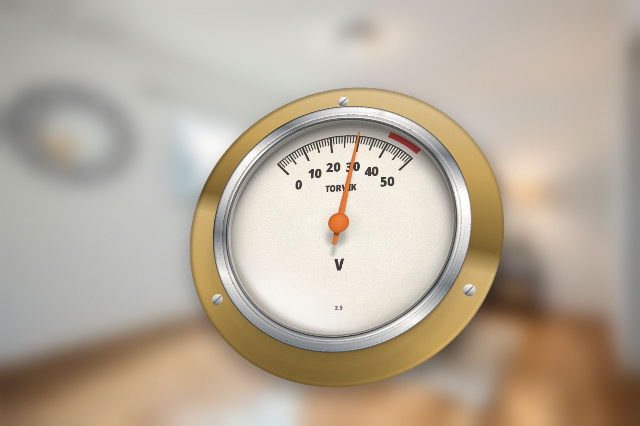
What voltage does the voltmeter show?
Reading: 30 V
